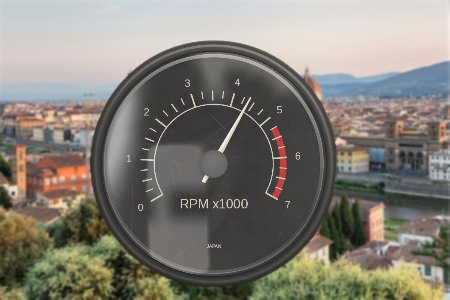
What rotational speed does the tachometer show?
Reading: 4375 rpm
